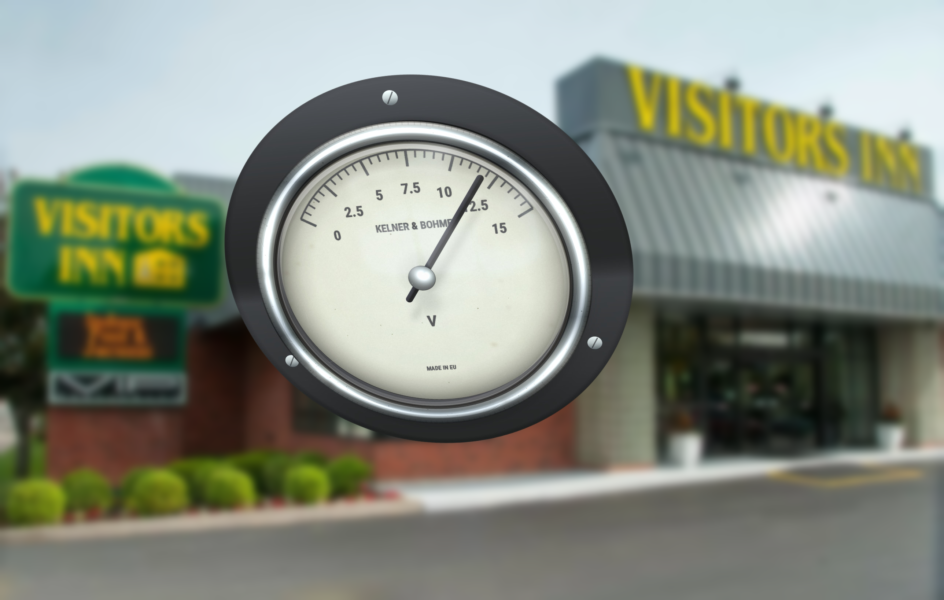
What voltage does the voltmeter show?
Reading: 11.75 V
